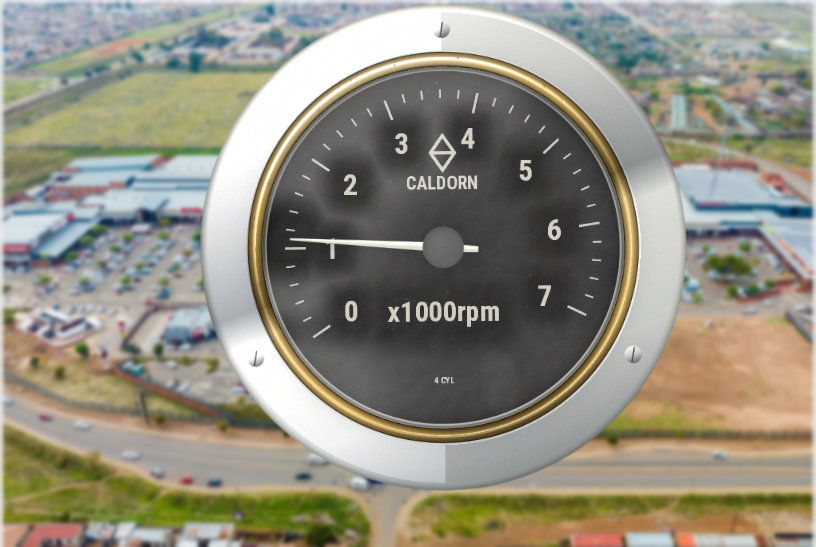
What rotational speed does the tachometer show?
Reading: 1100 rpm
